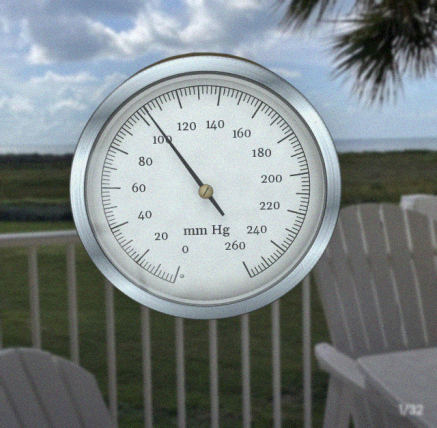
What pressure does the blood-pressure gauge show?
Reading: 104 mmHg
